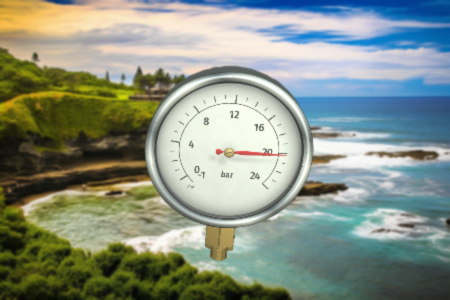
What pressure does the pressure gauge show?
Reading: 20 bar
